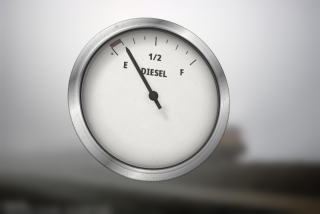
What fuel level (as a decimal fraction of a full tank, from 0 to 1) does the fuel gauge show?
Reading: 0.125
